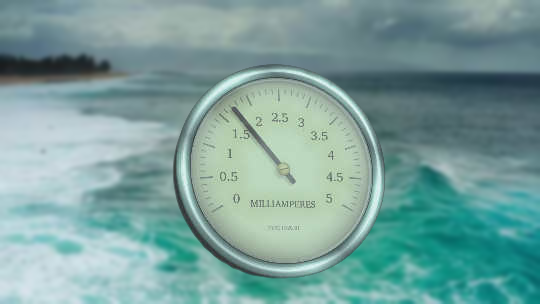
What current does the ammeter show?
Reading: 1.7 mA
